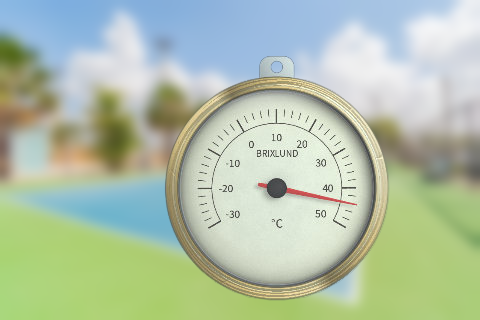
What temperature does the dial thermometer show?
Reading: 44 °C
